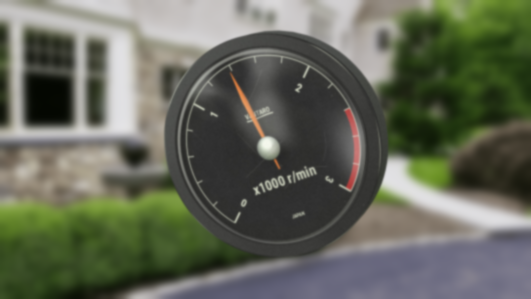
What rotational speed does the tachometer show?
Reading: 1400 rpm
